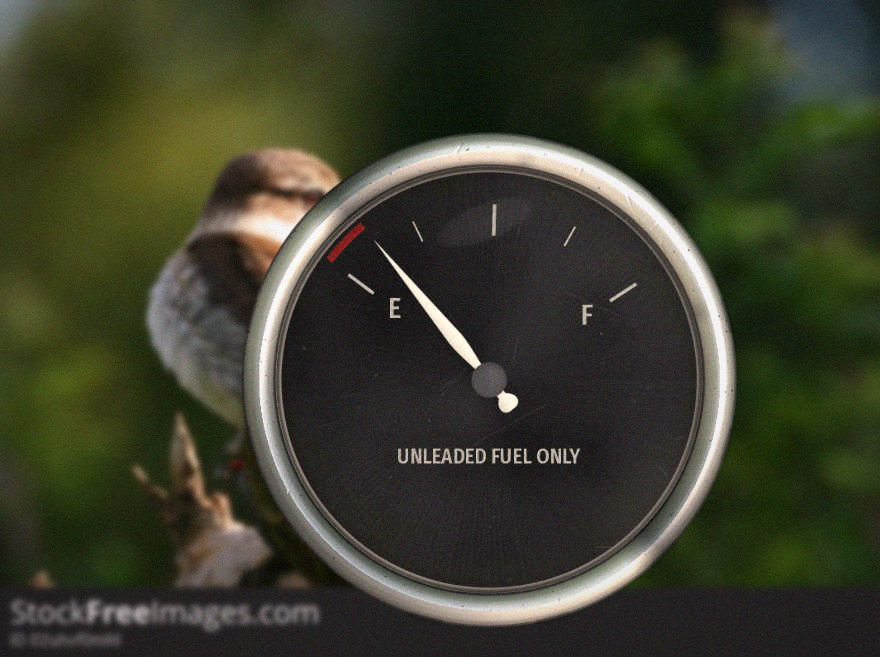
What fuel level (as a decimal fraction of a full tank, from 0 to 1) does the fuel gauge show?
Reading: 0.125
